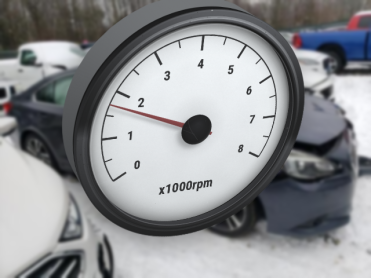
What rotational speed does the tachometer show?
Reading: 1750 rpm
